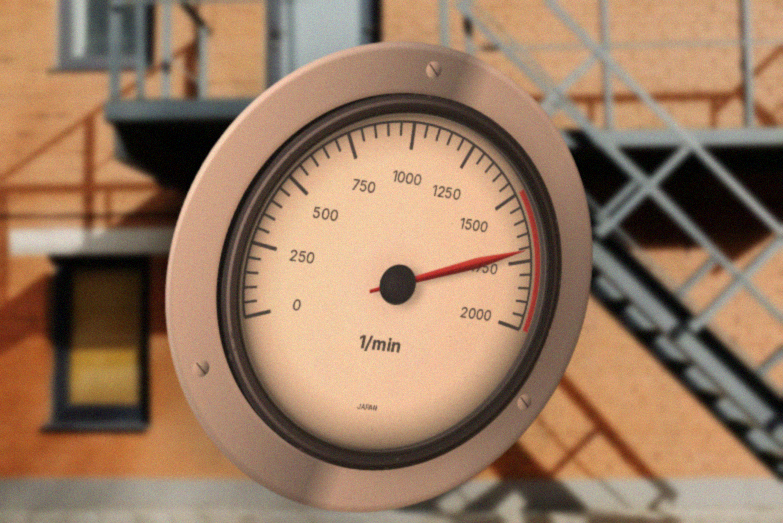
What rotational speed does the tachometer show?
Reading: 1700 rpm
